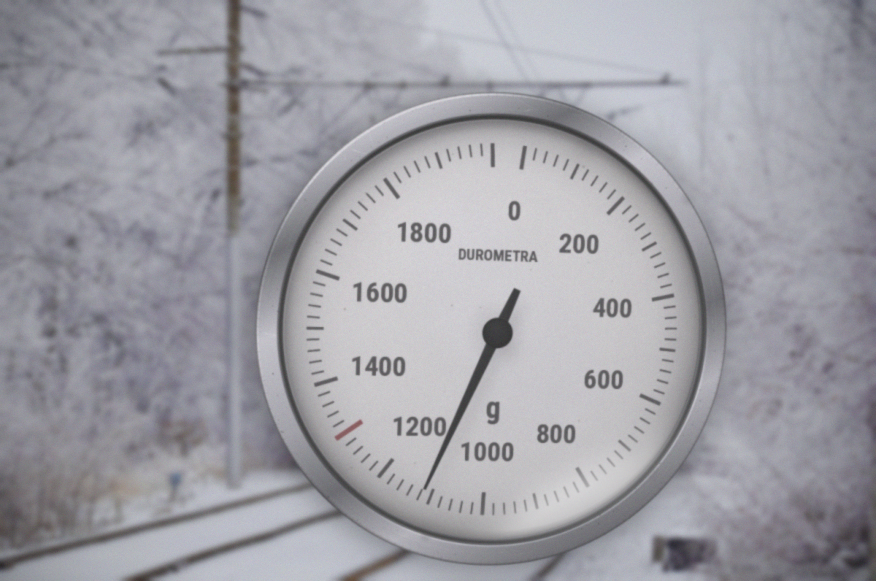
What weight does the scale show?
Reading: 1120 g
